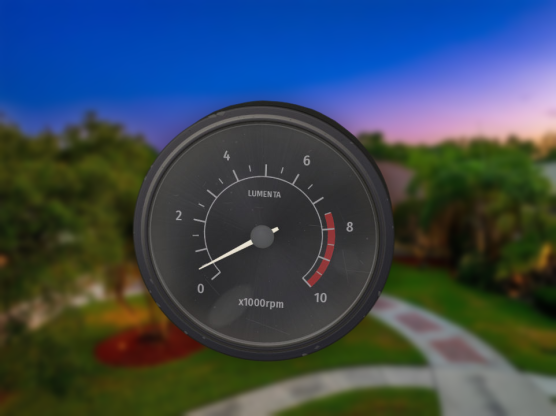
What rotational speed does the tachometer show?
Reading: 500 rpm
